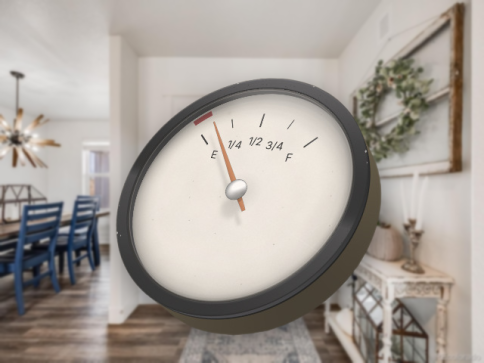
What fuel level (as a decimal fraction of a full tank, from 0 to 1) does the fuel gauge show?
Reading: 0.125
